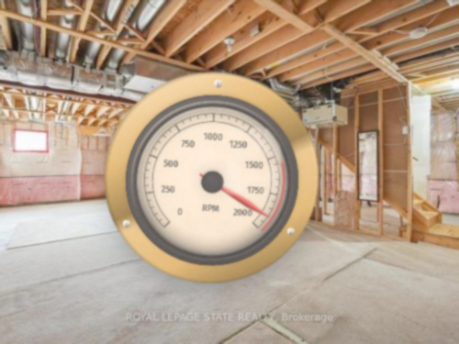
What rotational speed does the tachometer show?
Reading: 1900 rpm
